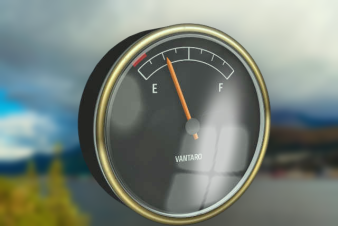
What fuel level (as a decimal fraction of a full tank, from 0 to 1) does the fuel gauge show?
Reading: 0.25
